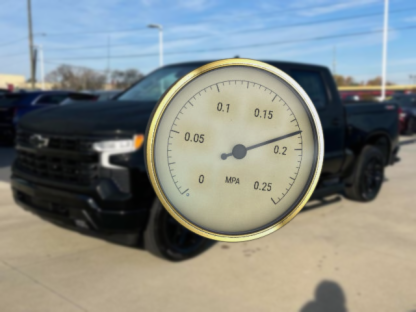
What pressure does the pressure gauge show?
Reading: 0.185 MPa
